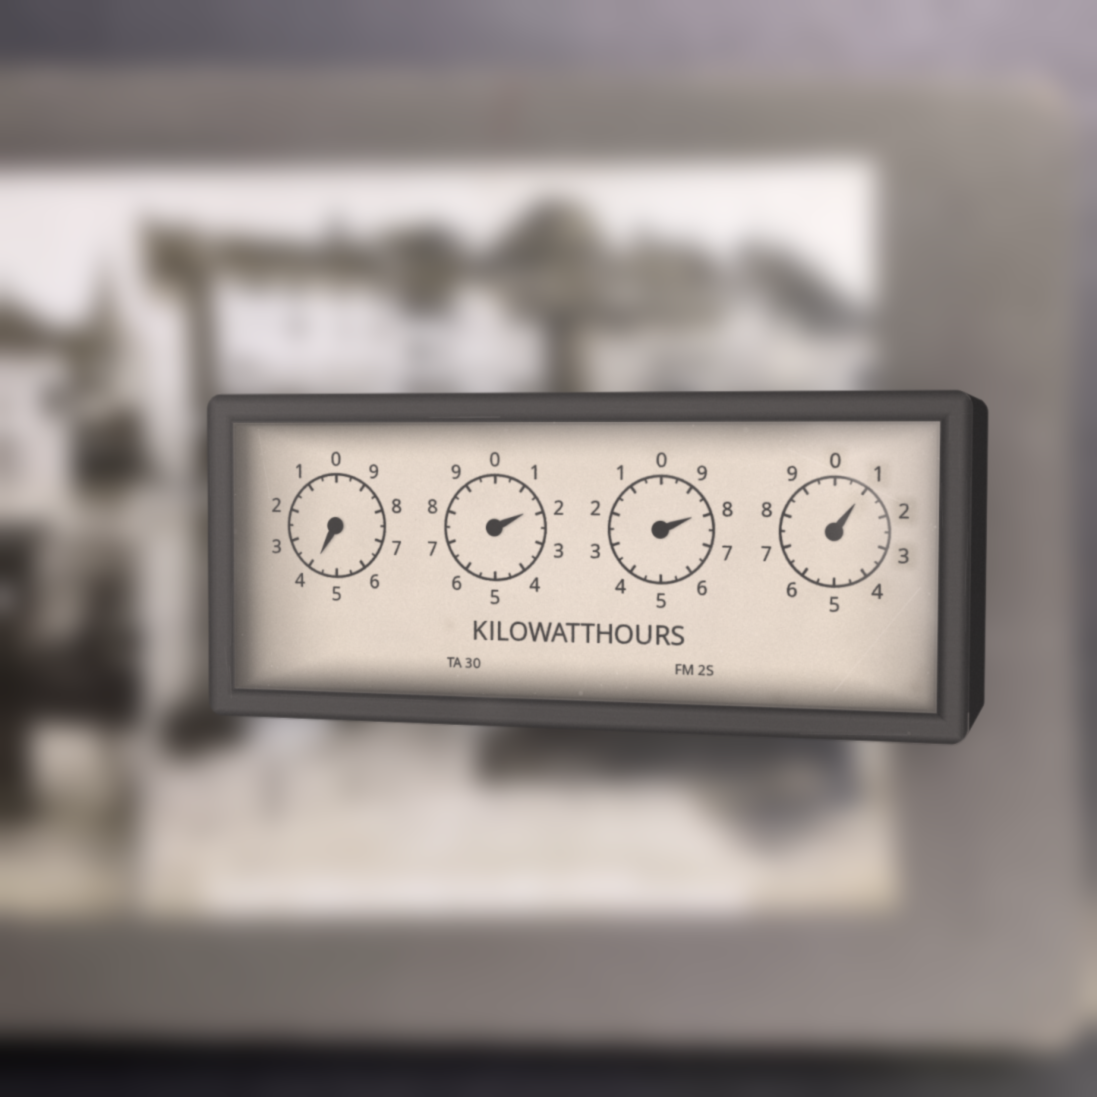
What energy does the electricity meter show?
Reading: 4181 kWh
